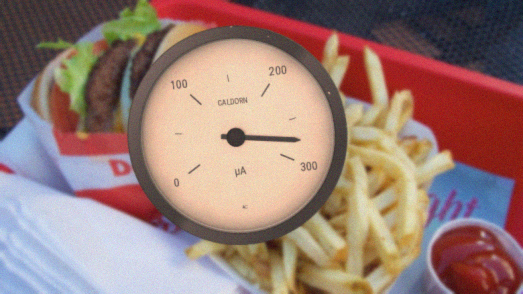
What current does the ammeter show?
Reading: 275 µA
